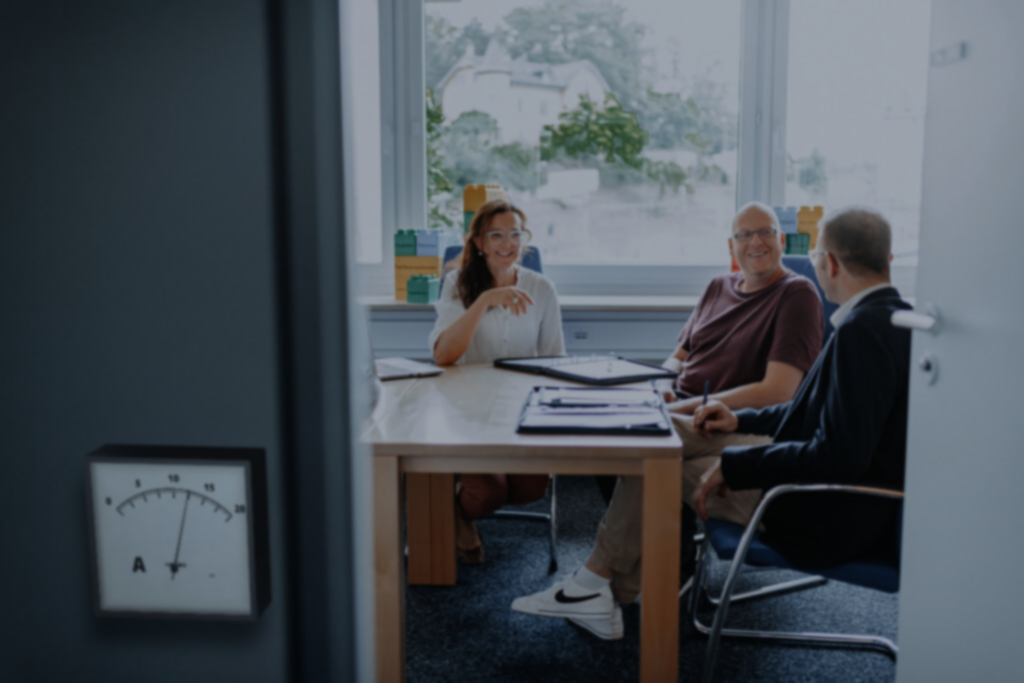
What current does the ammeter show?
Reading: 12.5 A
